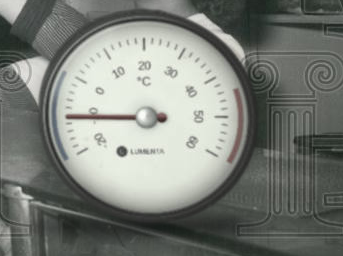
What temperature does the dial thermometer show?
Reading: -10 °C
